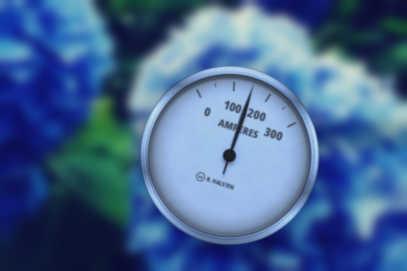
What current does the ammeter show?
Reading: 150 A
